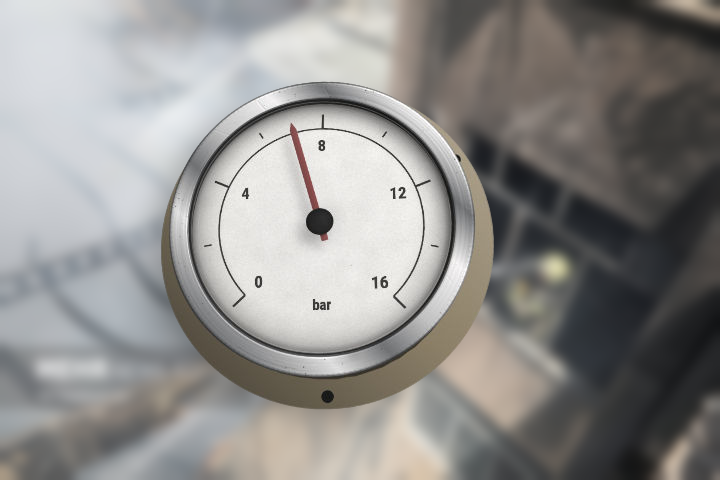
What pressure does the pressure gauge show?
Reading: 7 bar
